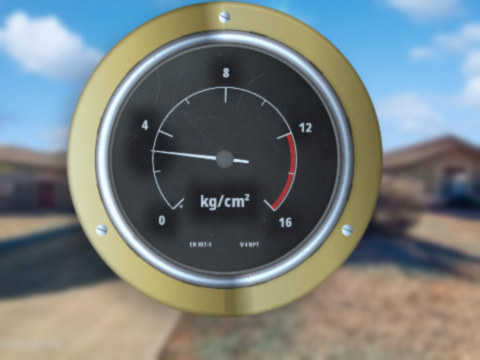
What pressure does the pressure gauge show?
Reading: 3 kg/cm²
